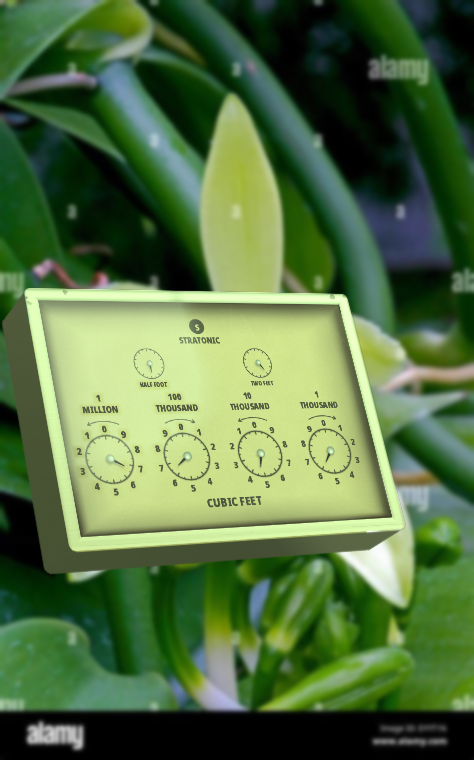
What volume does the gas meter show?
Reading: 664600 ft³
